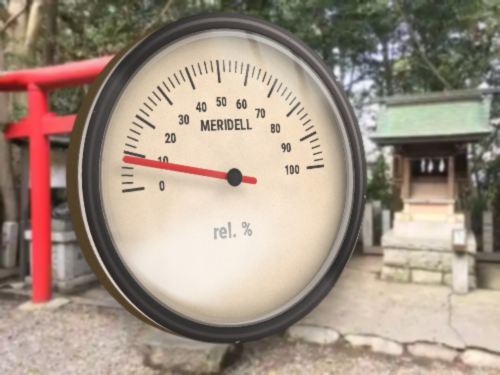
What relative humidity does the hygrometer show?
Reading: 8 %
